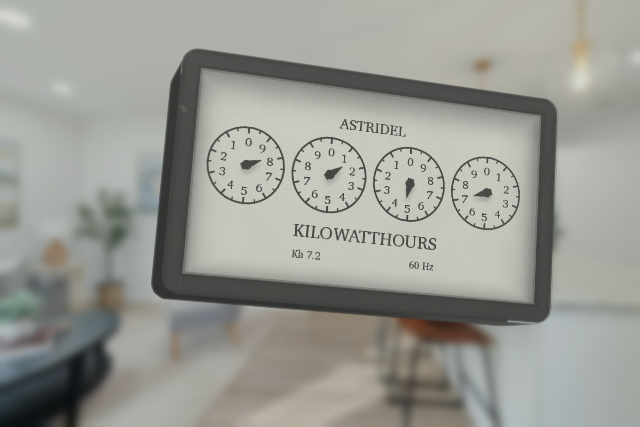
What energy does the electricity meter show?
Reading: 8147 kWh
